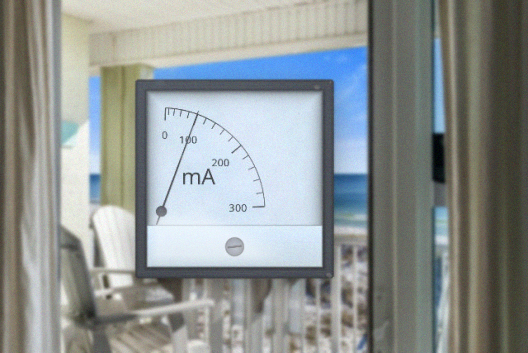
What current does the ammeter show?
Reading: 100 mA
